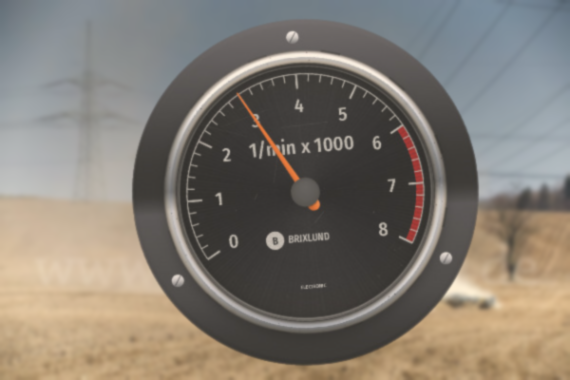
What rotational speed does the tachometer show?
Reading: 3000 rpm
